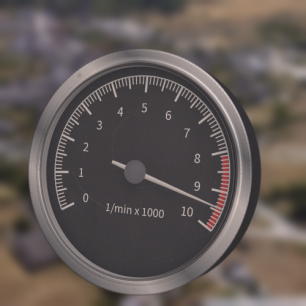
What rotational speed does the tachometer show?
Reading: 9400 rpm
